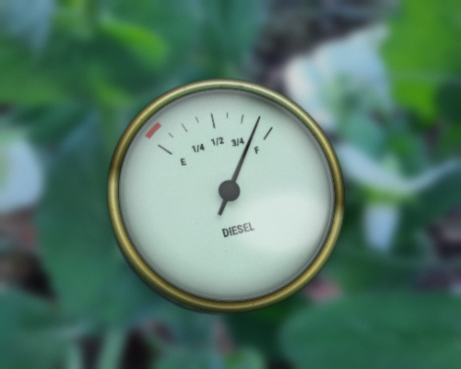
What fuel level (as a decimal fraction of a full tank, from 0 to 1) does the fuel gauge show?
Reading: 0.875
